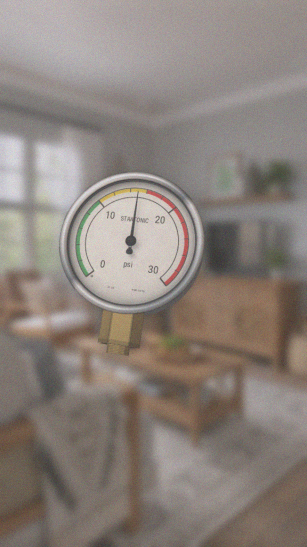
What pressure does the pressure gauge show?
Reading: 15 psi
